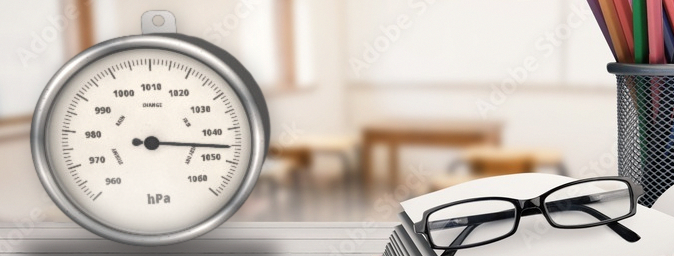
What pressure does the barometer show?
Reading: 1045 hPa
